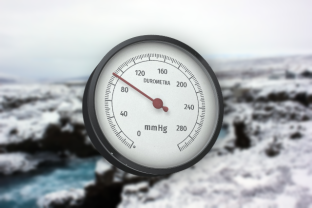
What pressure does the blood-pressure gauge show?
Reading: 90 mmHg
